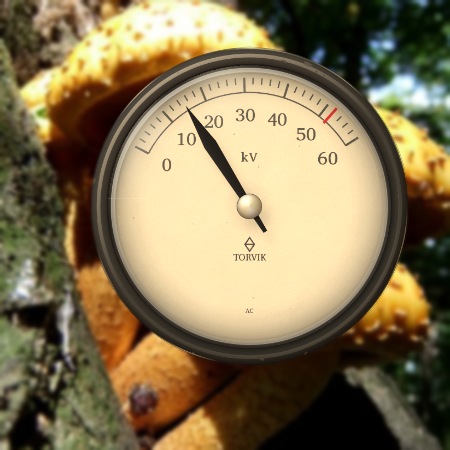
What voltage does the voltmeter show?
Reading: 15 kV
